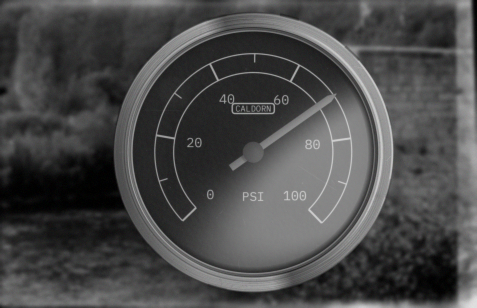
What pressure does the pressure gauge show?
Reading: 70 psi
